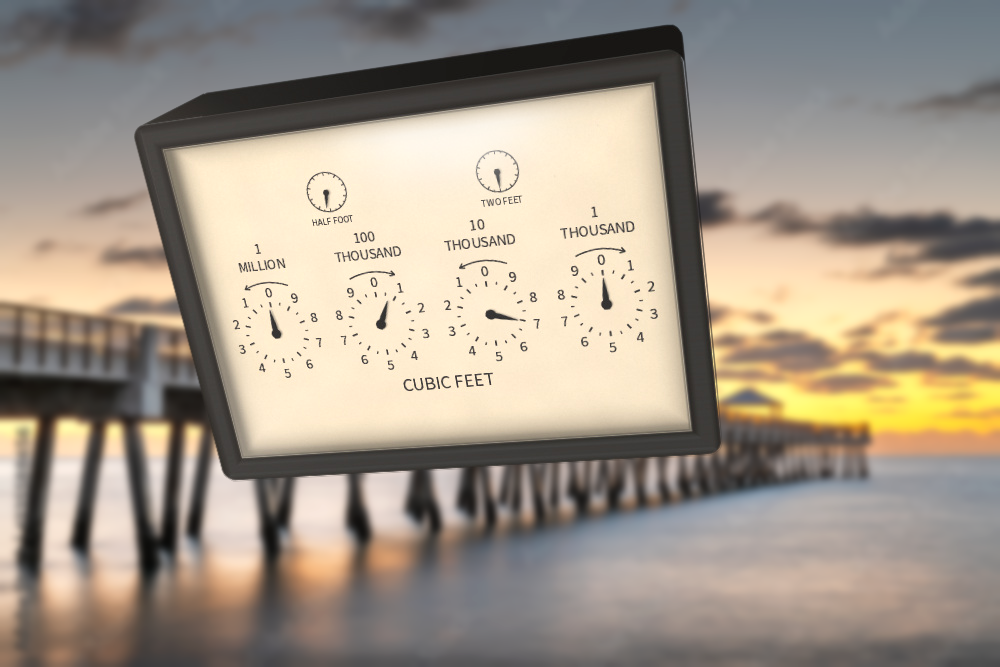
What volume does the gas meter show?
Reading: 7000 ft³
